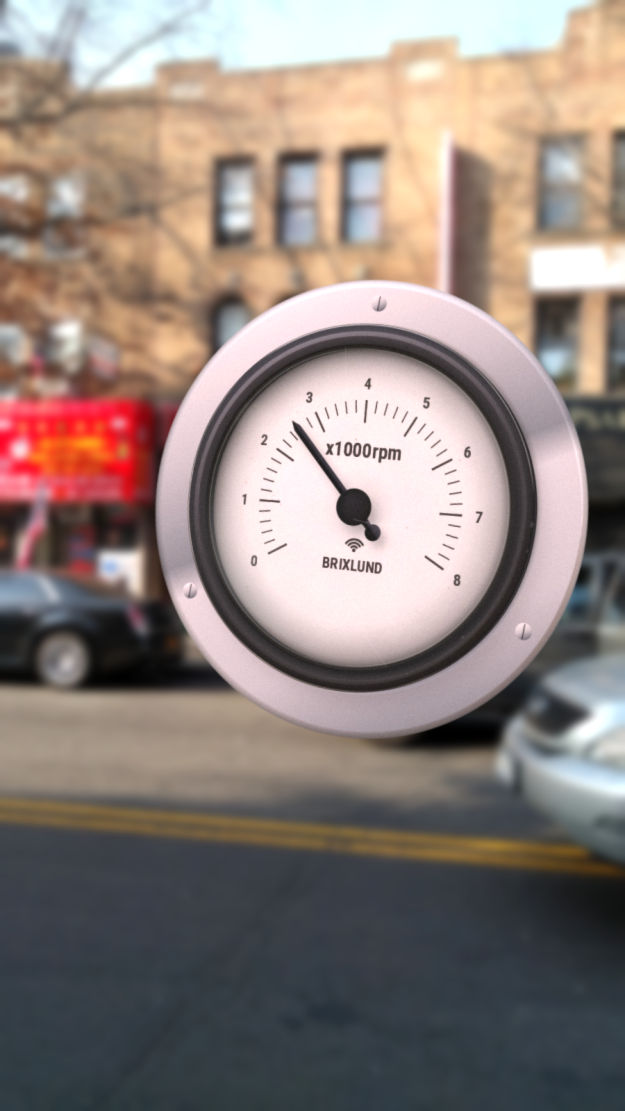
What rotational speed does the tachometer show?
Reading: 2600 rpm
